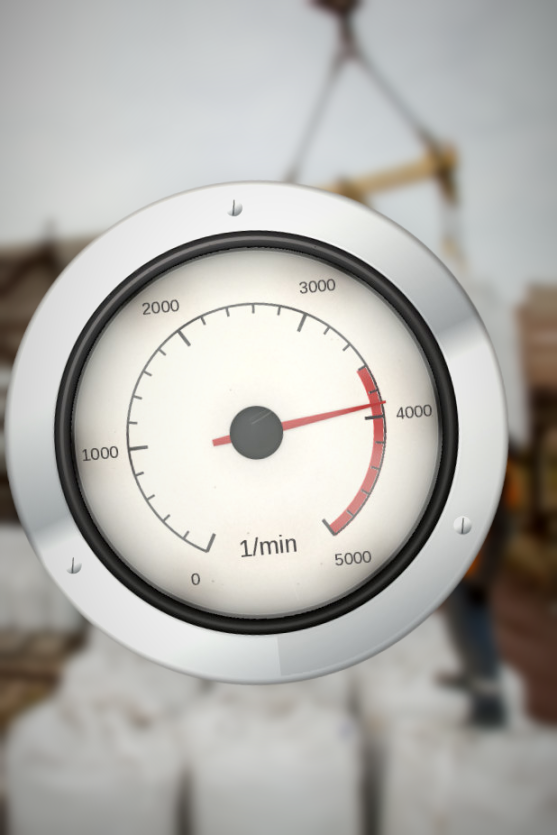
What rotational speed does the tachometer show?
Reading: 3900 rpm
